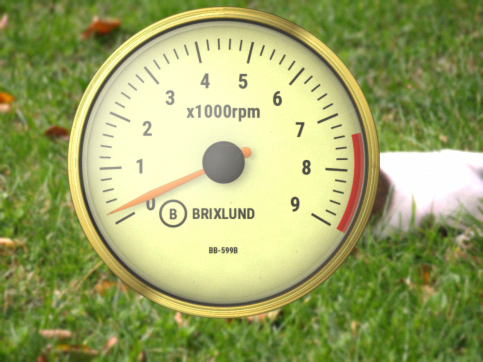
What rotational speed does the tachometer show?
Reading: 200 rpm
